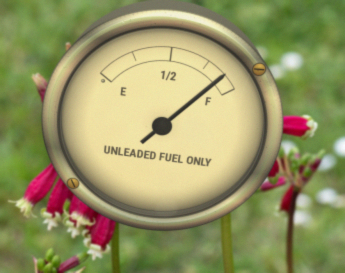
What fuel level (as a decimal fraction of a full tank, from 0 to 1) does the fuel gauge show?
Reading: 0.875
